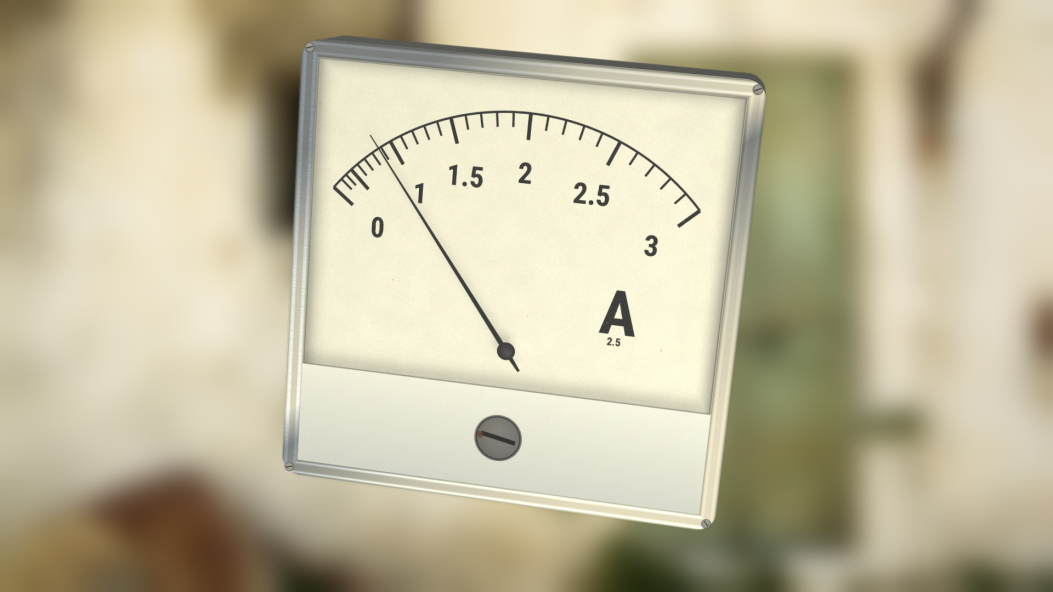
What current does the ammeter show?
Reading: 0.9 A
